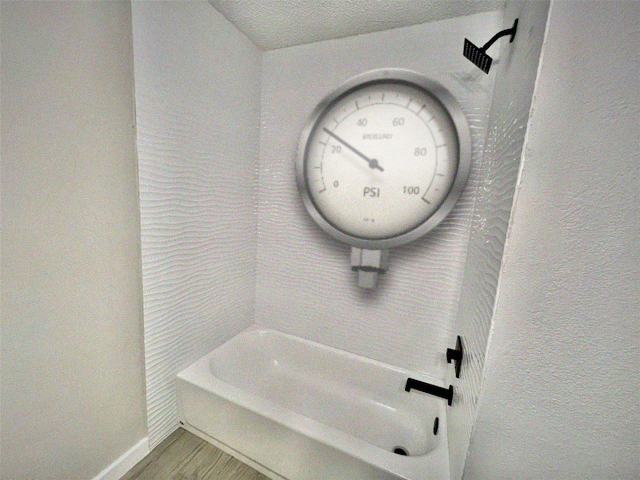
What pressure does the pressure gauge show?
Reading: 25 psi
